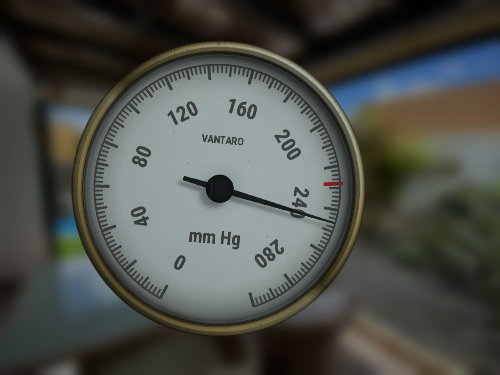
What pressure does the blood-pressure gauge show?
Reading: 246 mmHg
